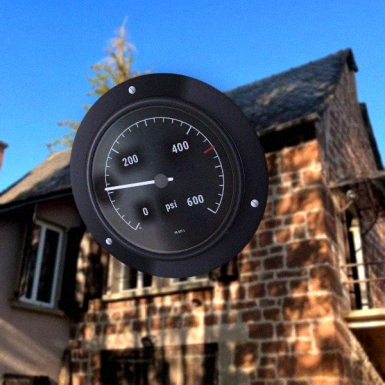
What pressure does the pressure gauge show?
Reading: 110 psi
